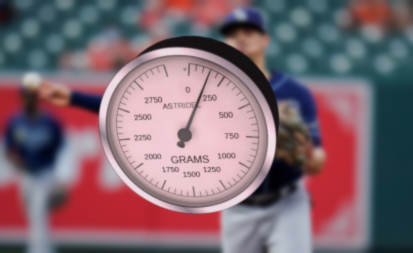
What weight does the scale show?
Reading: 150 g
